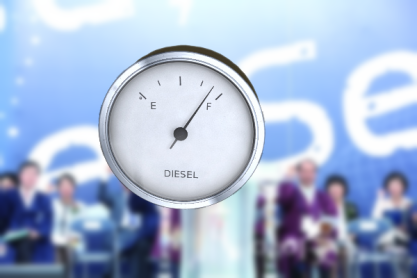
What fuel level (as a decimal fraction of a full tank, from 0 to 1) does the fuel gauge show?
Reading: 0.875
